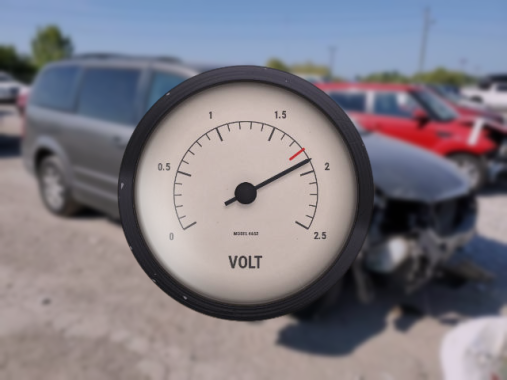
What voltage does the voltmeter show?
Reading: 1.9 V
